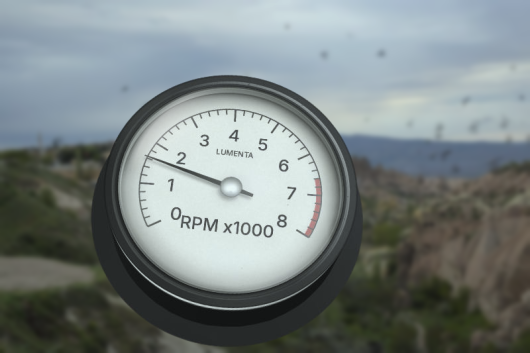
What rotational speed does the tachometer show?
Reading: 1600 rpm
